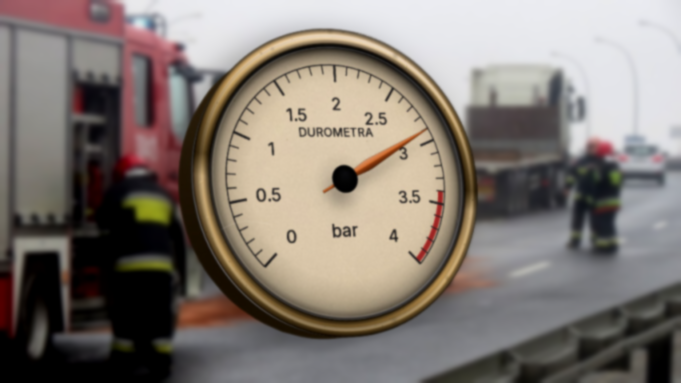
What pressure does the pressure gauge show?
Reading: 2.9 bar
